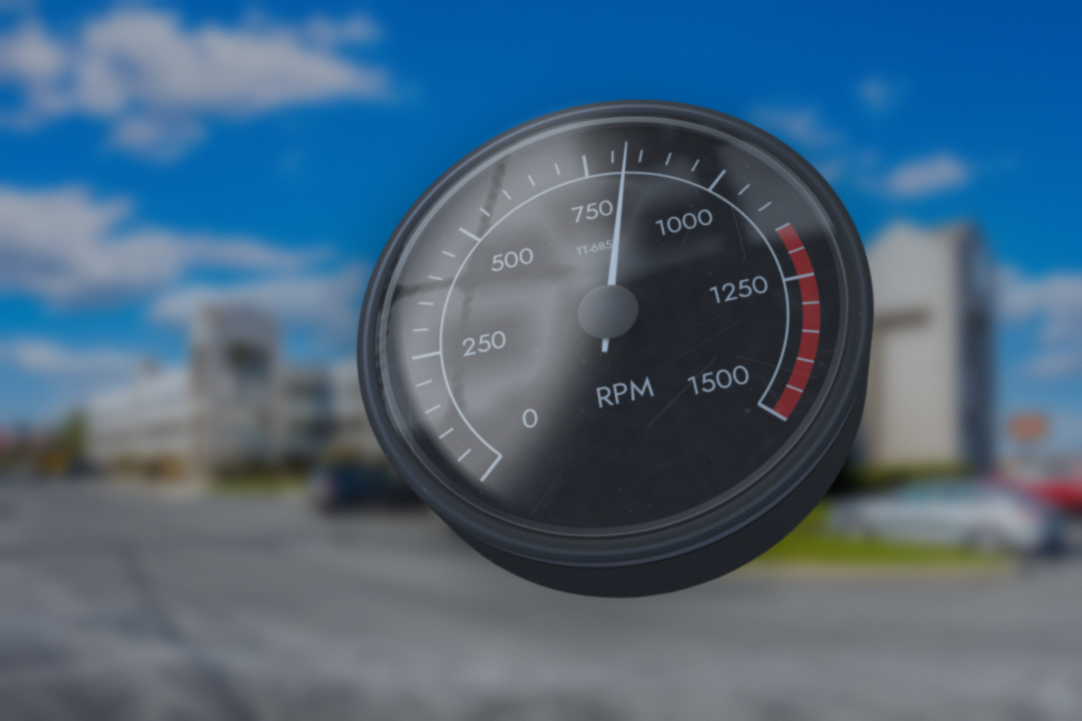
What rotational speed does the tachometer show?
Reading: 825 rpm
